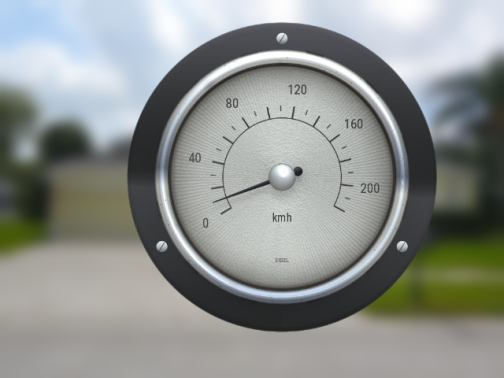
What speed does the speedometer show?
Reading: 10 km/h
